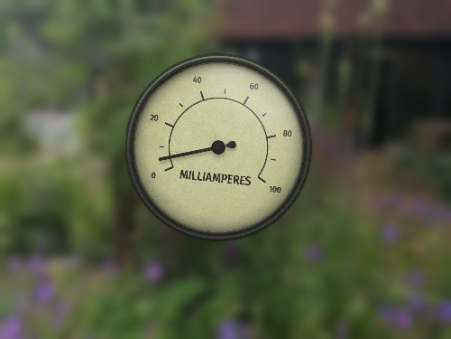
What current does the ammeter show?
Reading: 5 mA
